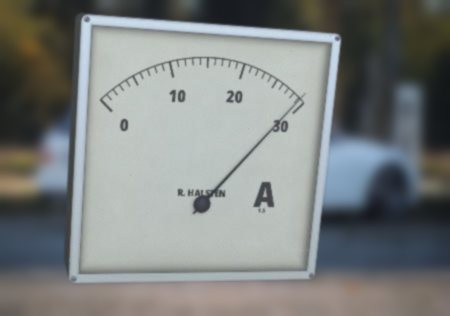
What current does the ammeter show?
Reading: 29 A
